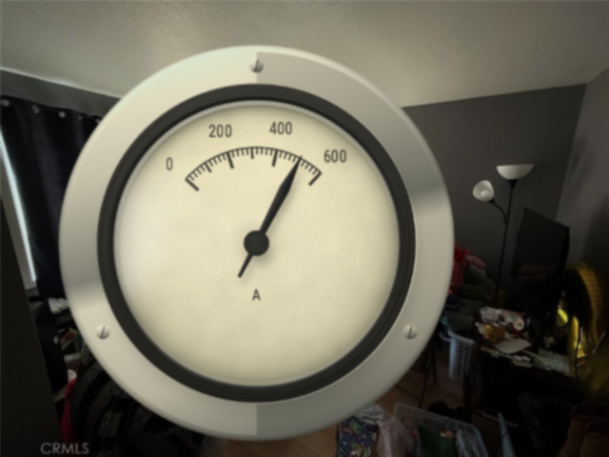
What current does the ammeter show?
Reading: 500 A
